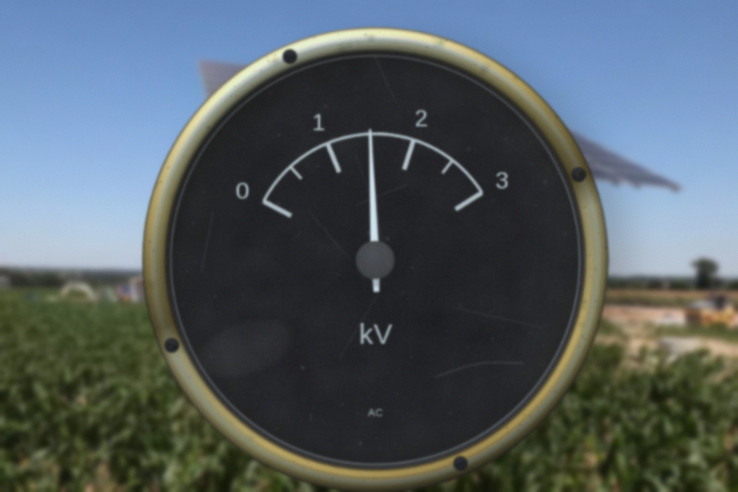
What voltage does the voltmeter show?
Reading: 1.5 kV
